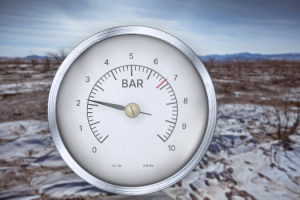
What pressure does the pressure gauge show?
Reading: 2.2 bar
